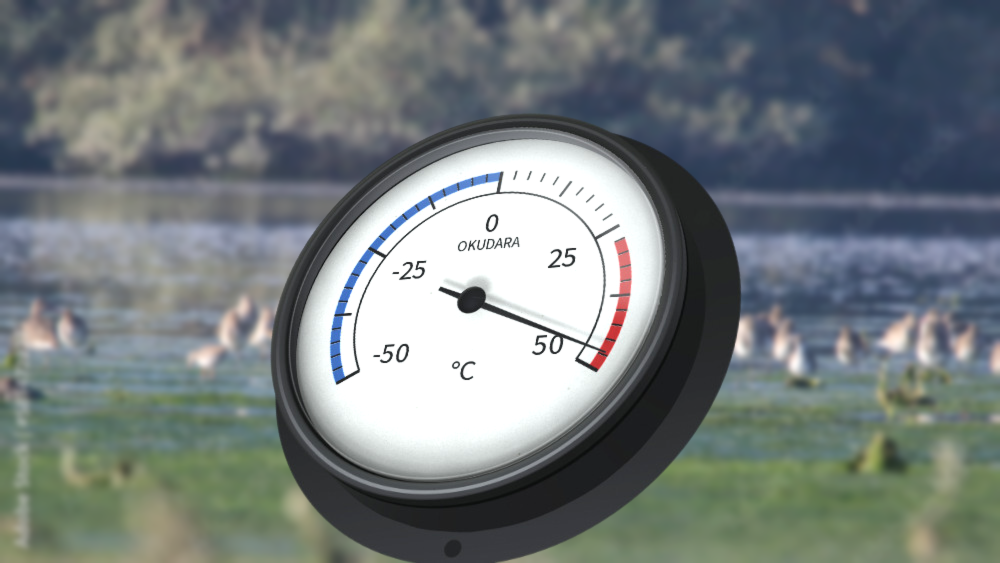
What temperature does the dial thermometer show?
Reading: 47.5 °C
